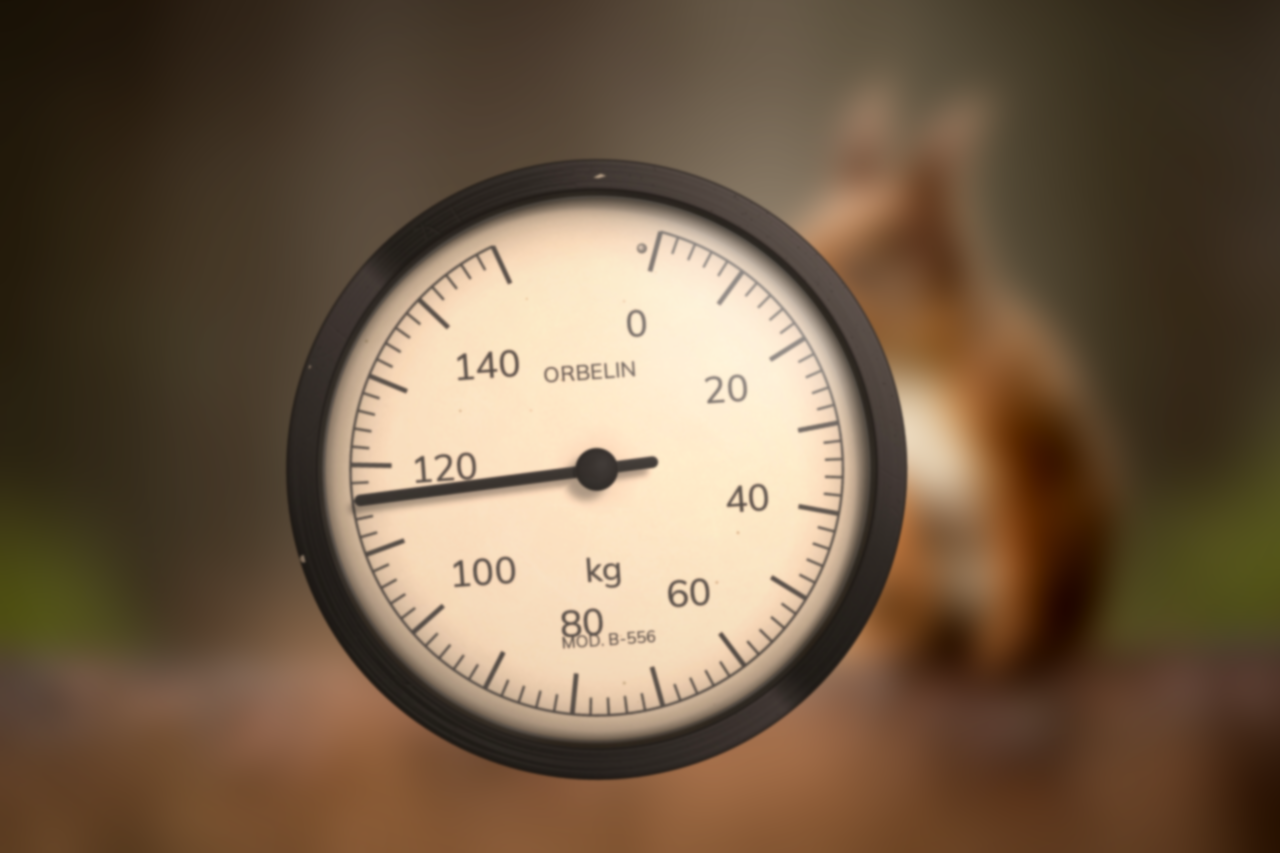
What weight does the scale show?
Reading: 116 kg
